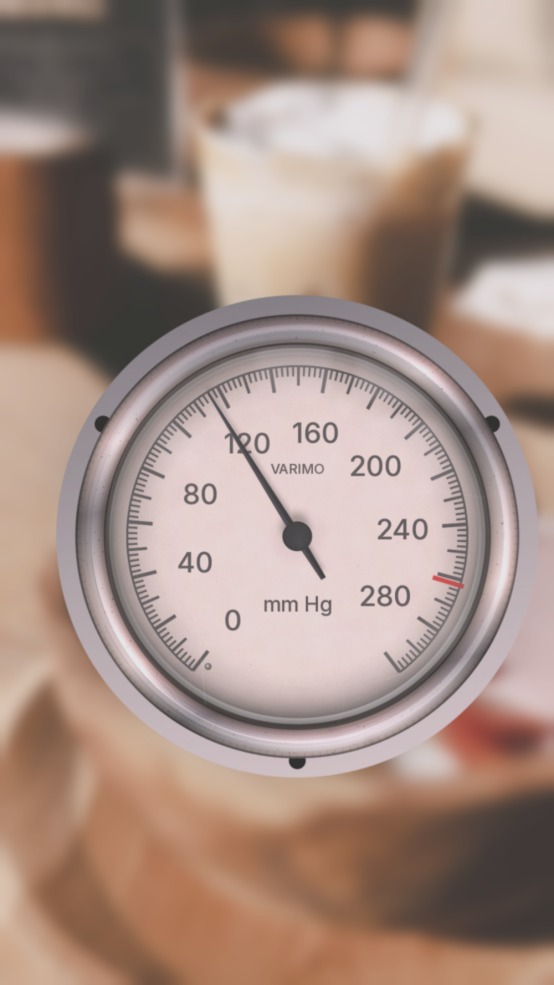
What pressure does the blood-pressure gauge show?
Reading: 116 mmHg
